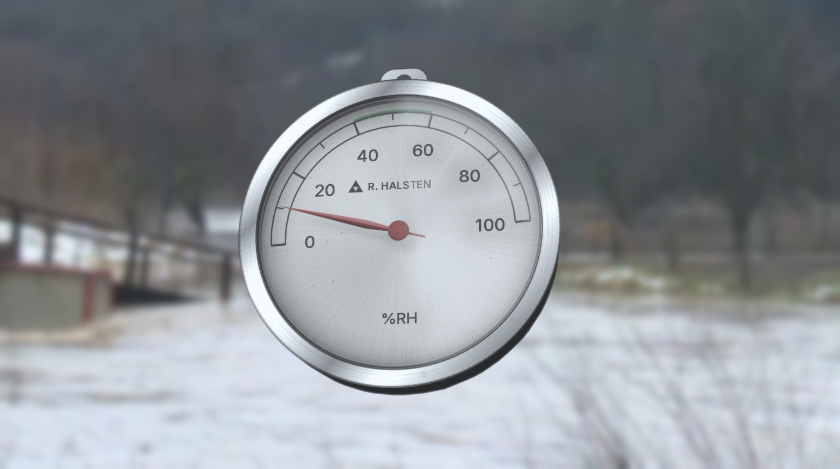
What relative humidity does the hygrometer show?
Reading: 10 %
